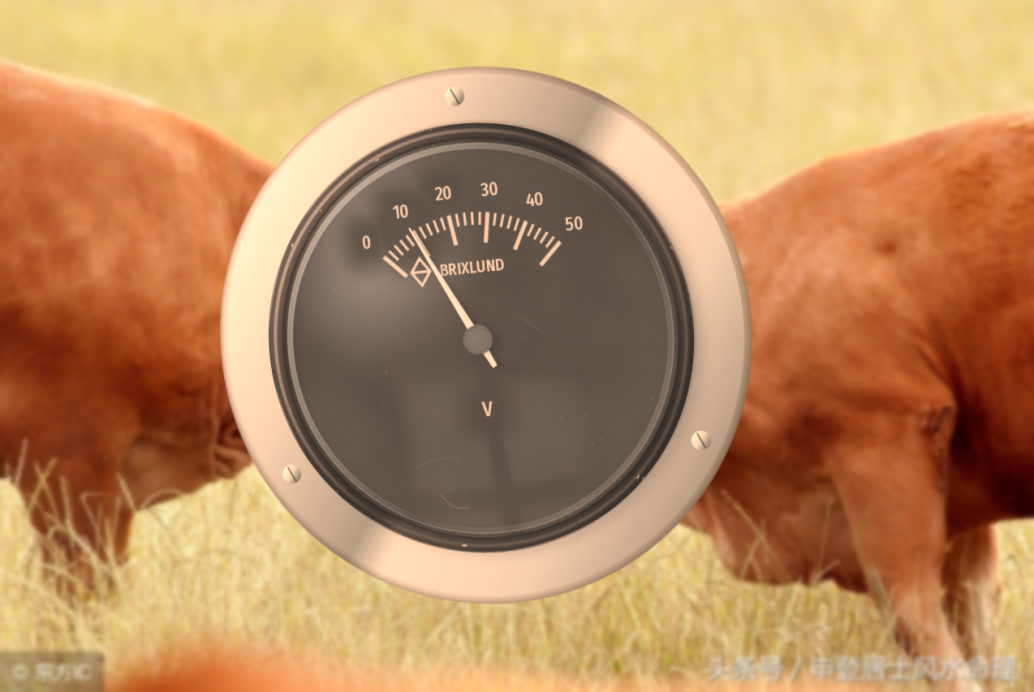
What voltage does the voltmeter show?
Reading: 10 V
